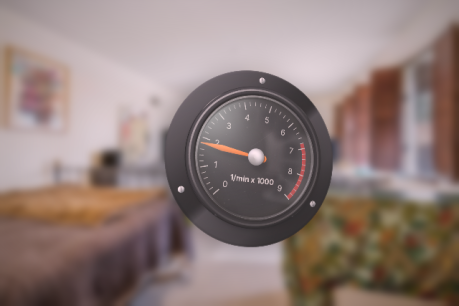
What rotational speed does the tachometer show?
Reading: 1800 rpm
